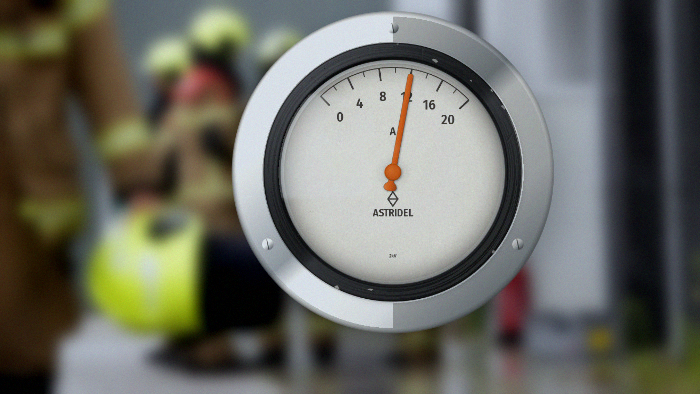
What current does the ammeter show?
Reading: 12 A
